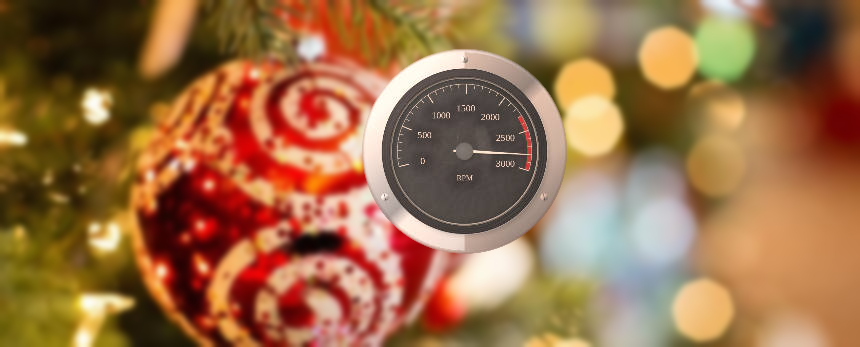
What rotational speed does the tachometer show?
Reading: 2800 rpm
